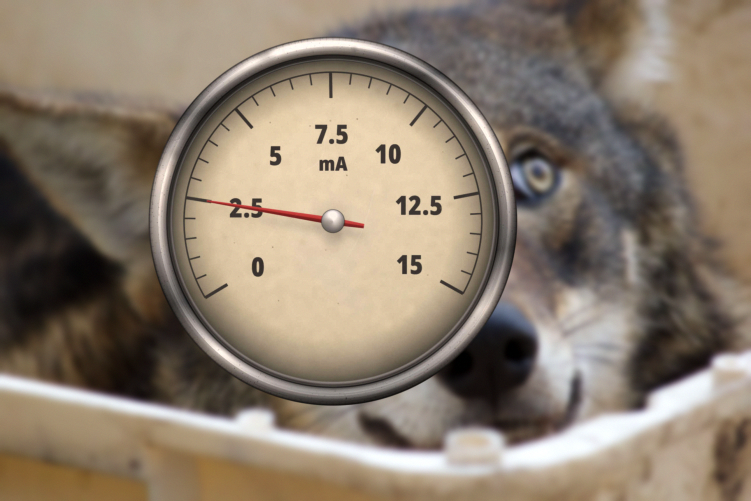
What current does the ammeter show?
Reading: 2.5 mA
